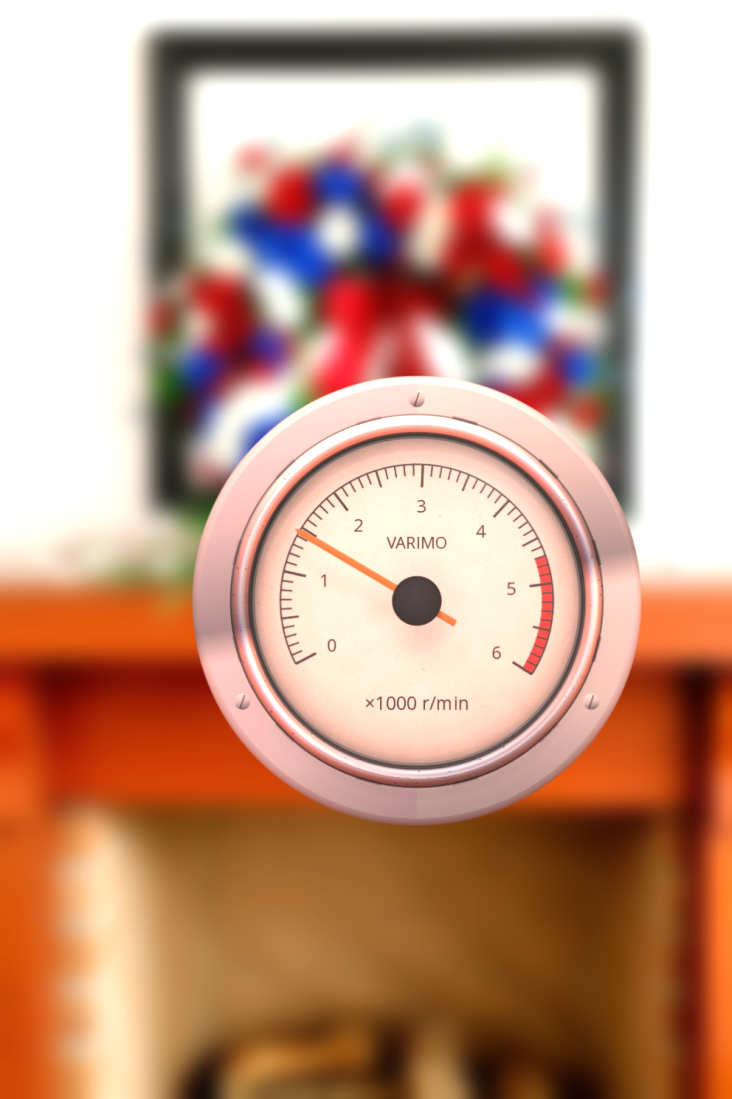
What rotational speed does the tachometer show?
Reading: 1450 rpm
